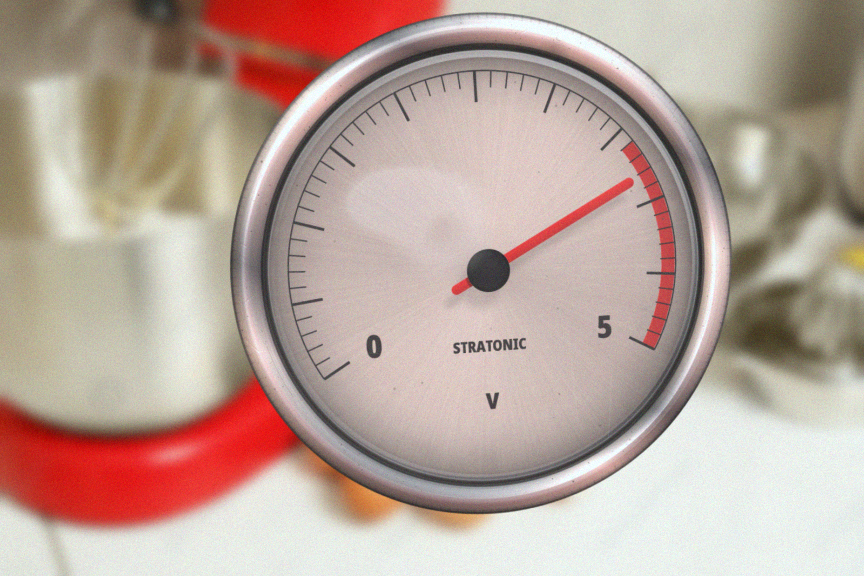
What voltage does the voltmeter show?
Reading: 3.8 V
